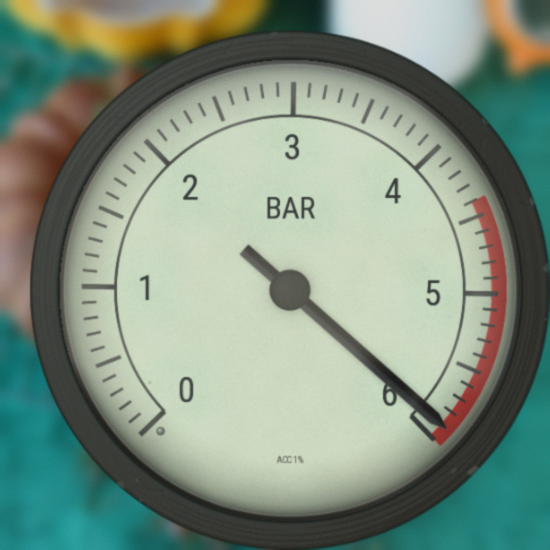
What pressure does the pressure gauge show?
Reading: 5.9 bar
